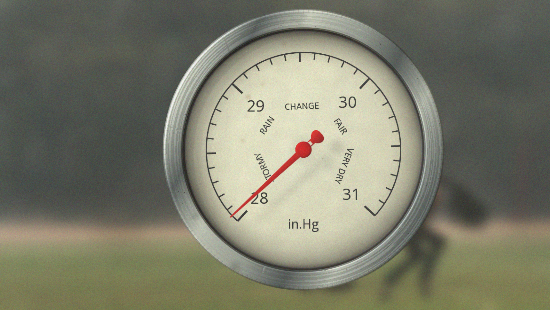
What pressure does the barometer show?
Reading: 28.05 inHg
